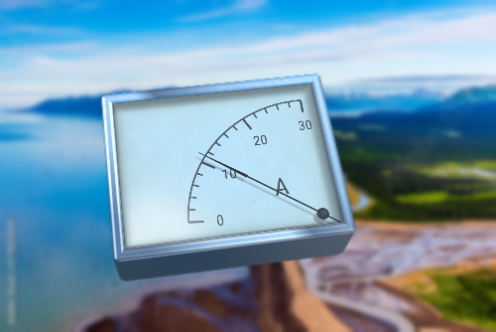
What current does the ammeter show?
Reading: 11 A
